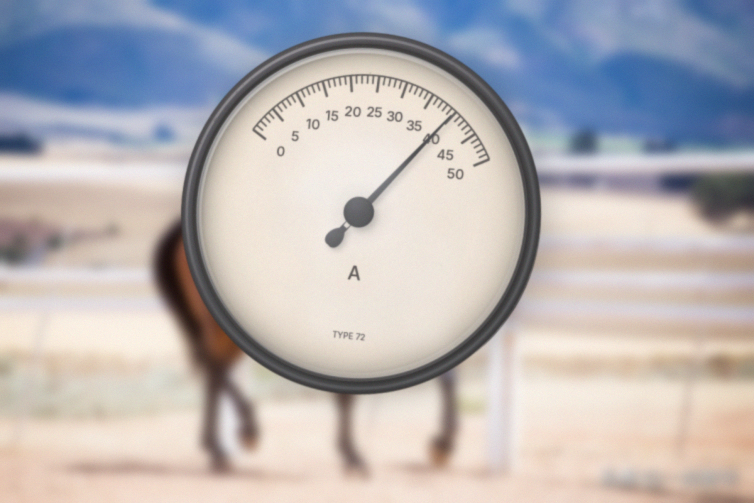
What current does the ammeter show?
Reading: 40 A
